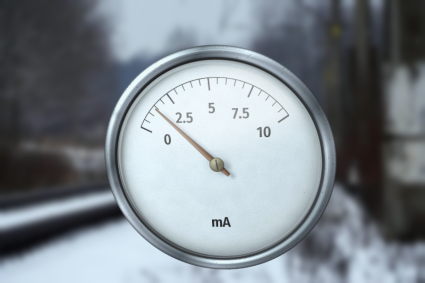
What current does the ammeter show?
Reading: 1.5 mA
